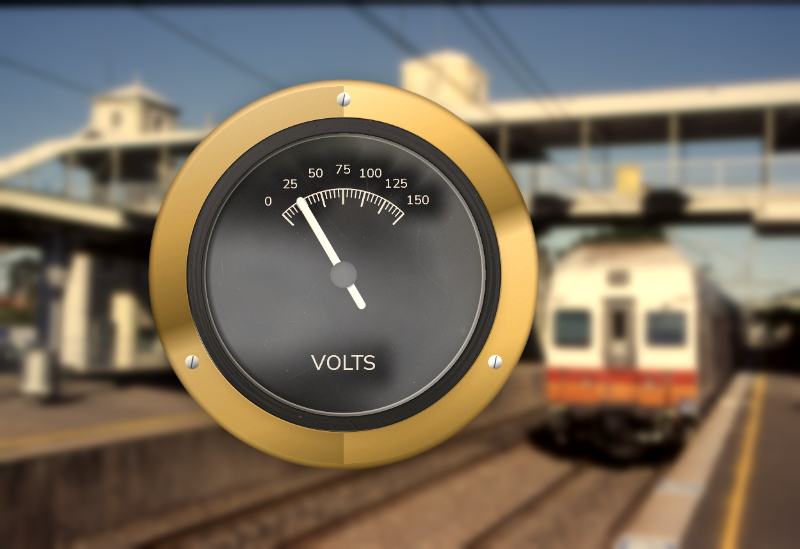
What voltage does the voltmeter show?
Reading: 25 V
